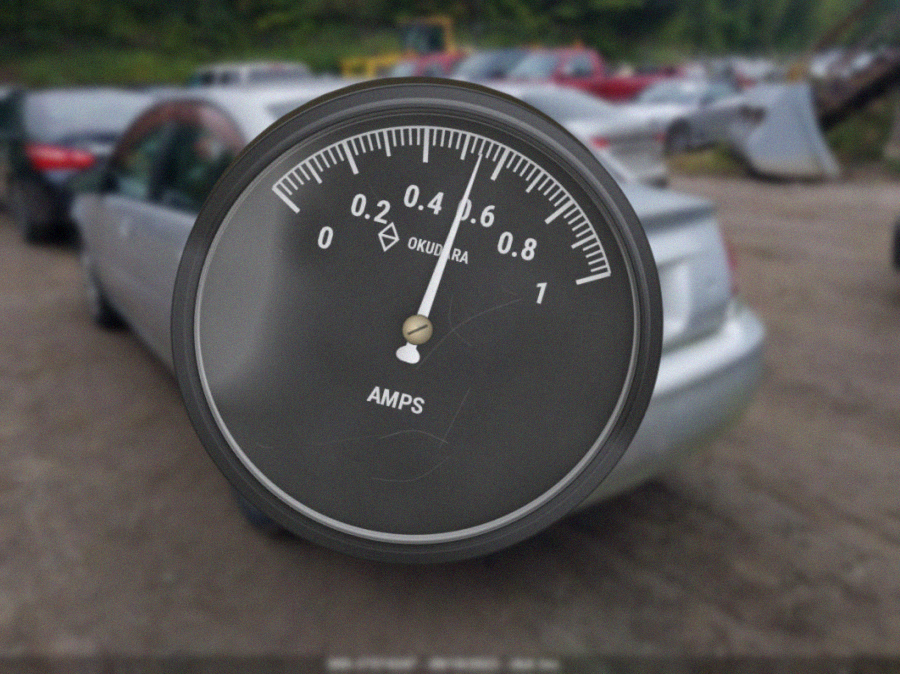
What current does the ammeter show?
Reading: 0.54 A
